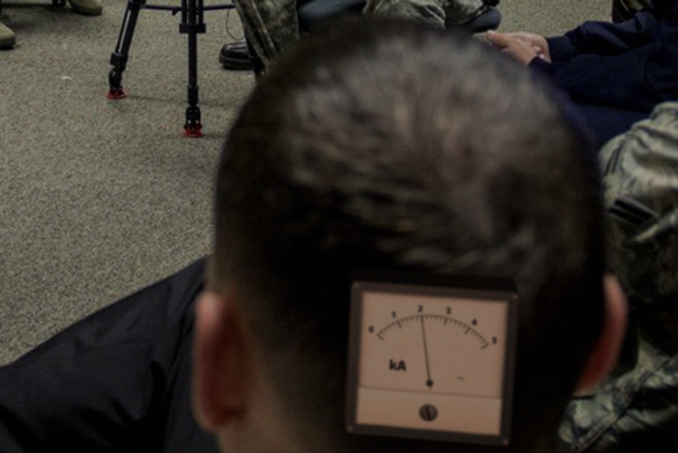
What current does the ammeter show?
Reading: 2 kA
